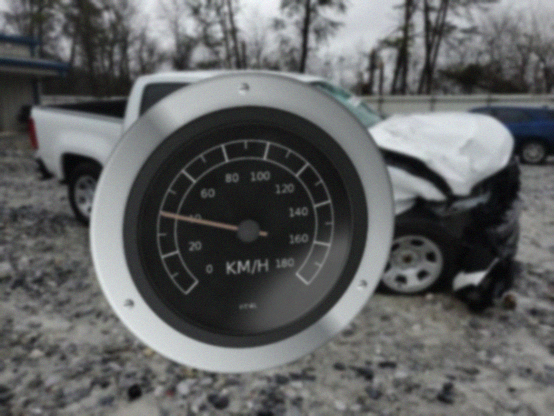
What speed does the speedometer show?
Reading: 40 km/h
